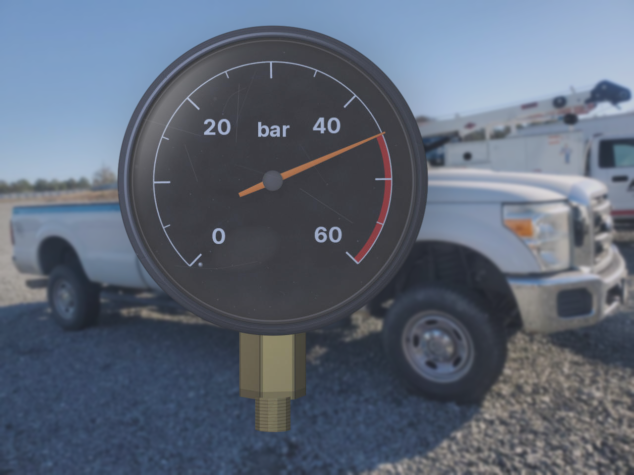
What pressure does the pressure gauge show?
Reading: 45 bar
